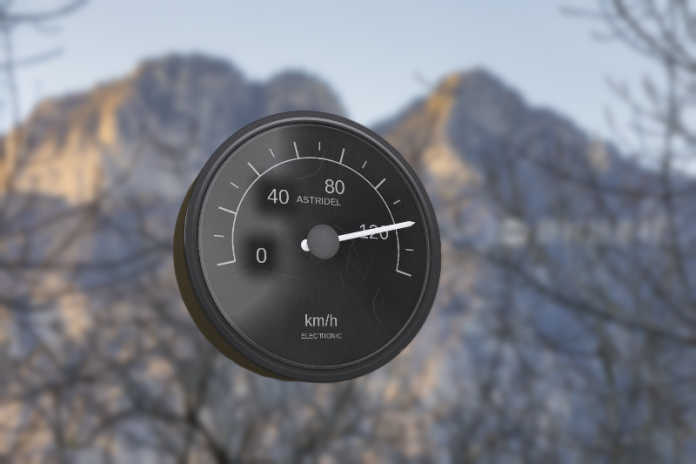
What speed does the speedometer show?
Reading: 120 km/h
